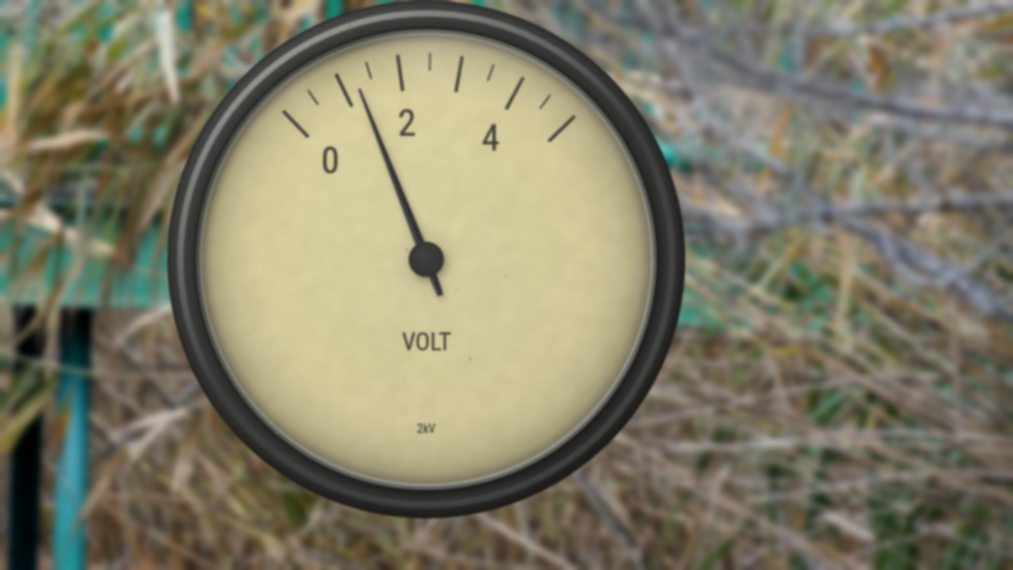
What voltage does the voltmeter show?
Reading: 1.25 V
